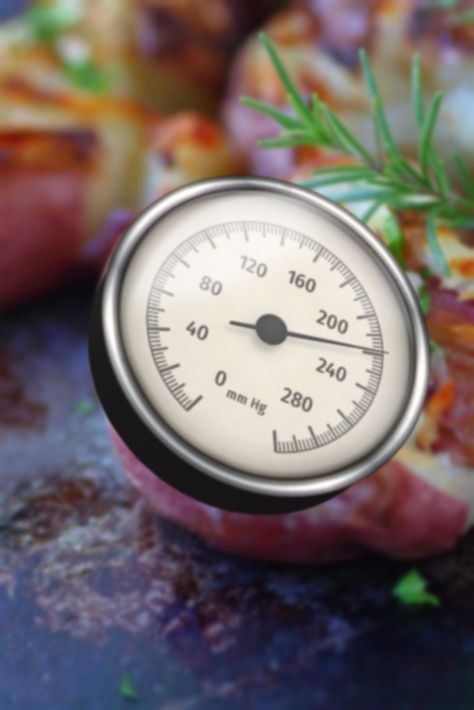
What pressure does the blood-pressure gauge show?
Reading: 220 mmHg
